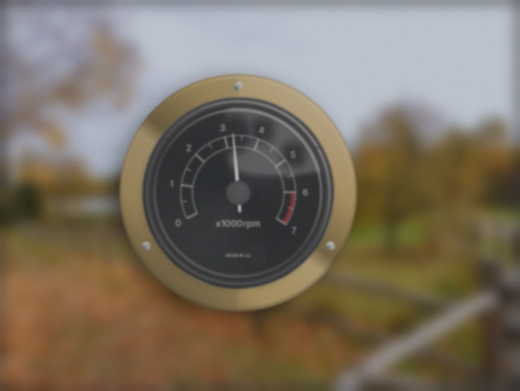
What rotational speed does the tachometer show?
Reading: 3250 rpm
